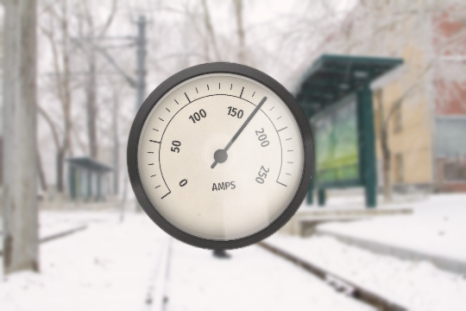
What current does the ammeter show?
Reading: 170 A
